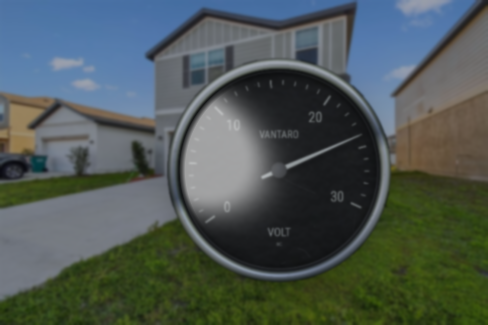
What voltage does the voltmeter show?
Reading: 24 V
